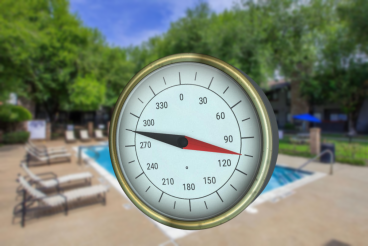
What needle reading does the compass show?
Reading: 105 °
